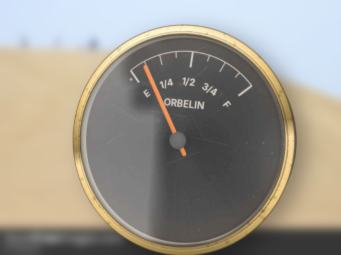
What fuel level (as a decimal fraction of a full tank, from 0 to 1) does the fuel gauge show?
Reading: 0.125
